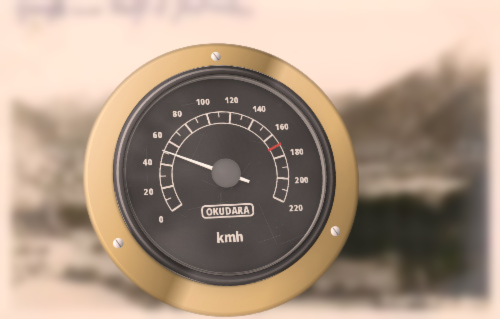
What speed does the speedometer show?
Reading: 50 km/h
